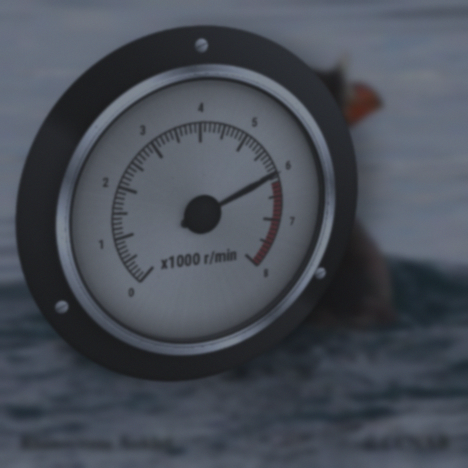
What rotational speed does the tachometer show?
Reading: 6000 rpm
